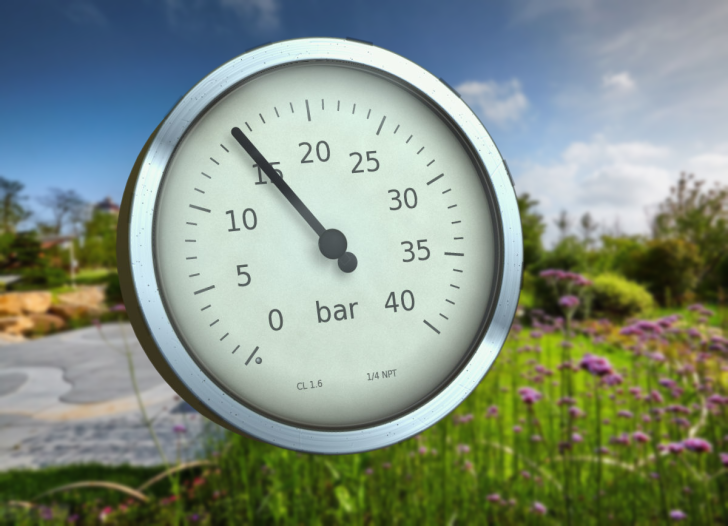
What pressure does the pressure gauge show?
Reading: 15 bar
